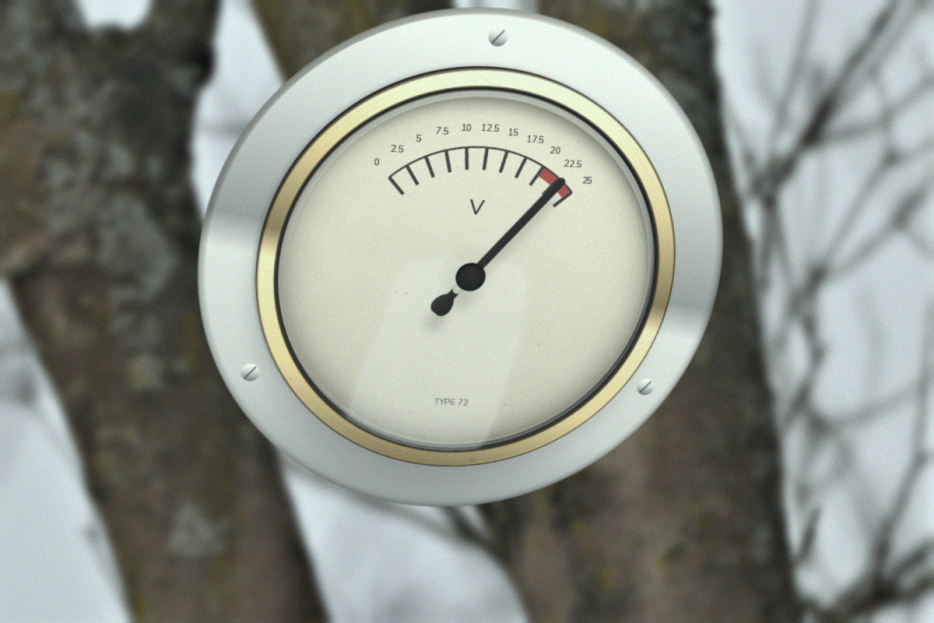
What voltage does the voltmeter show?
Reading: 22.5 V
